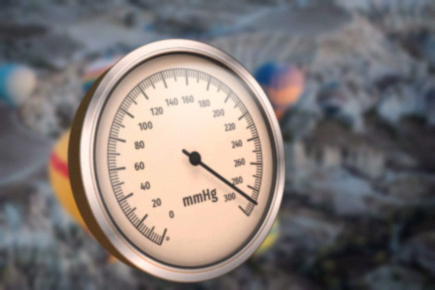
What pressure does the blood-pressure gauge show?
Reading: 290 mmHg
